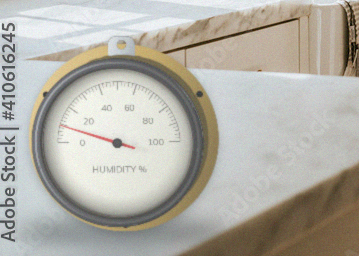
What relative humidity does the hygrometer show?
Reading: 10 %
